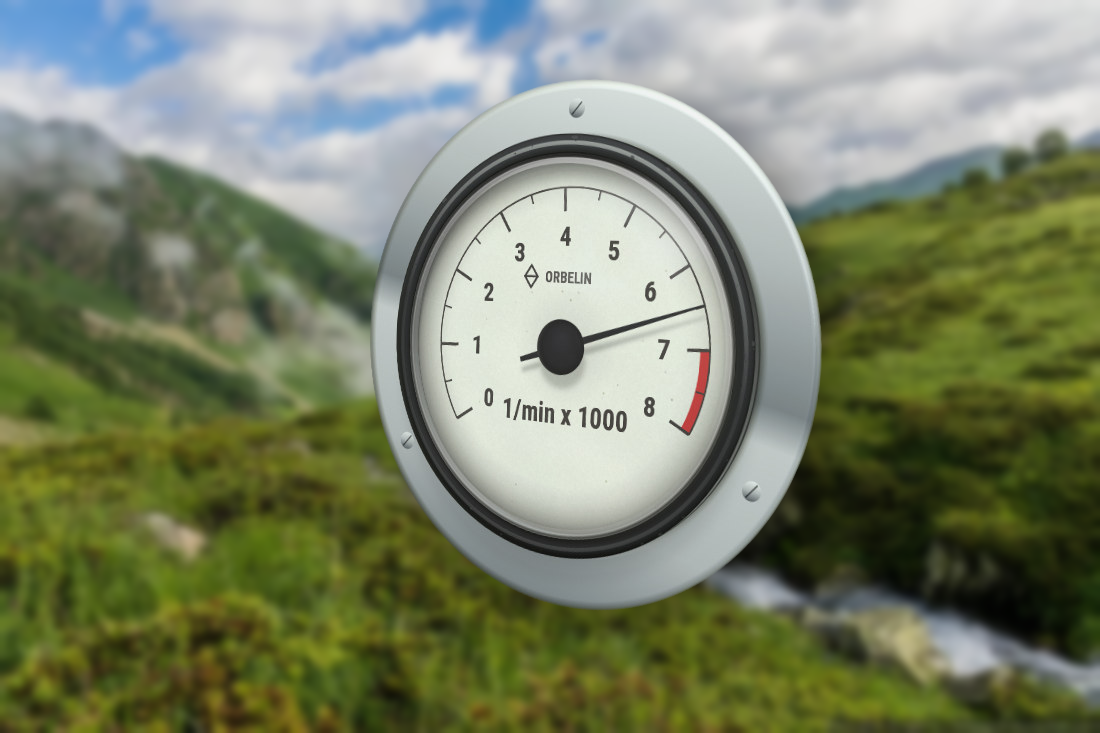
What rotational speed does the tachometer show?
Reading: 6500 rpm
